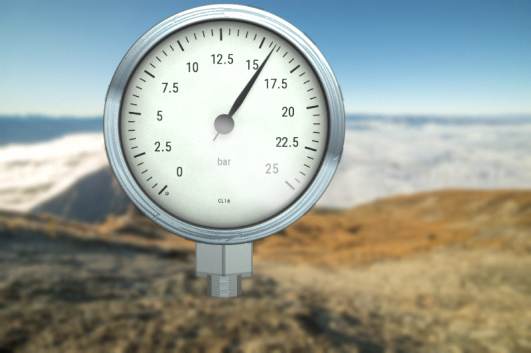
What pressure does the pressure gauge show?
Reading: 15.75 bar
